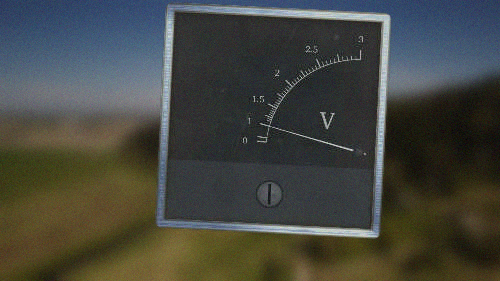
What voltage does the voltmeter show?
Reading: 1 V
